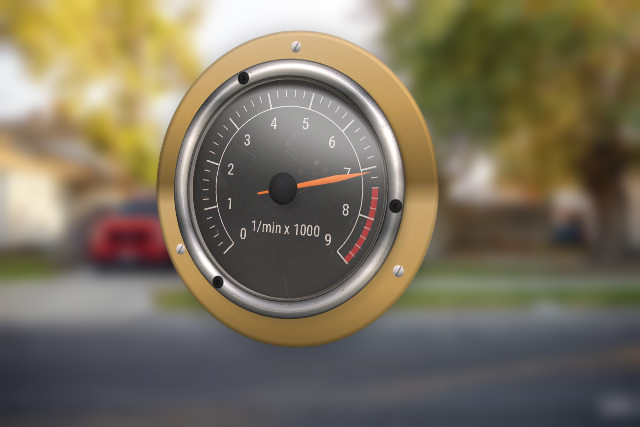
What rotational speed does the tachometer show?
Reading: 7100 rpm
